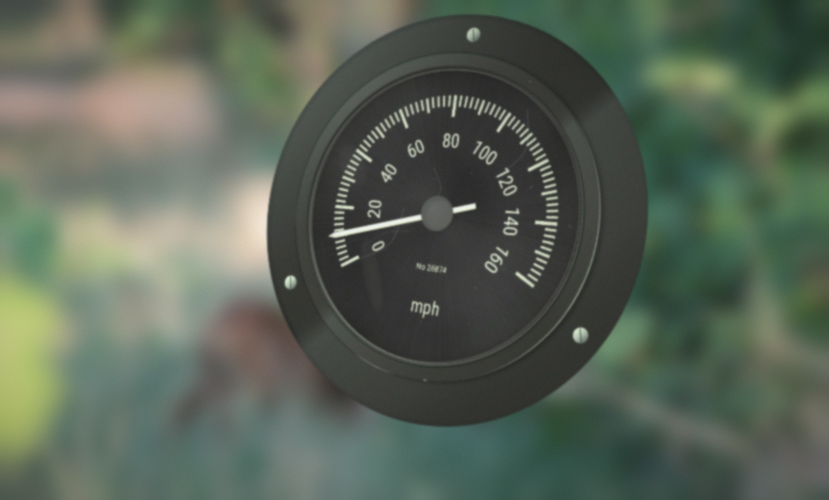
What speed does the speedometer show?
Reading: 10 mph
